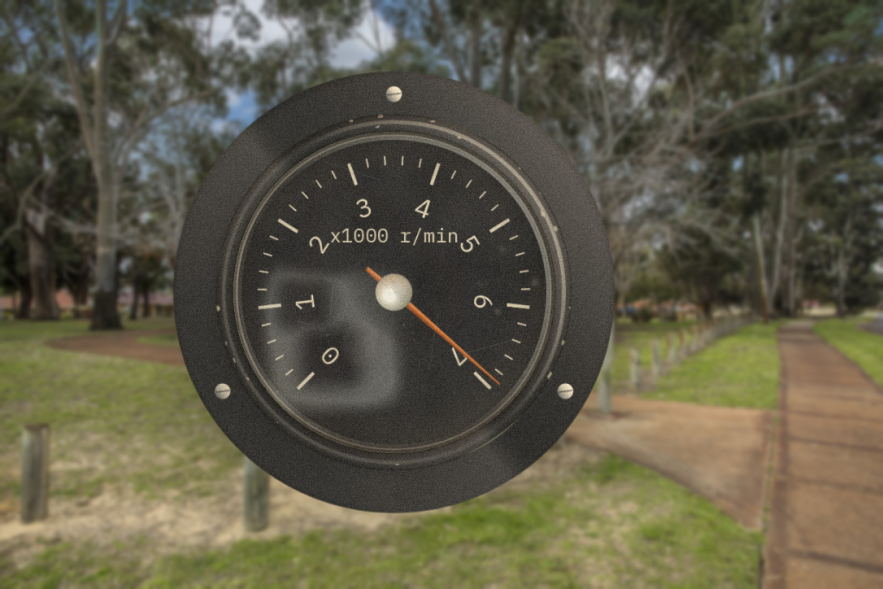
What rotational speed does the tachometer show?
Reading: 6900 rpm
